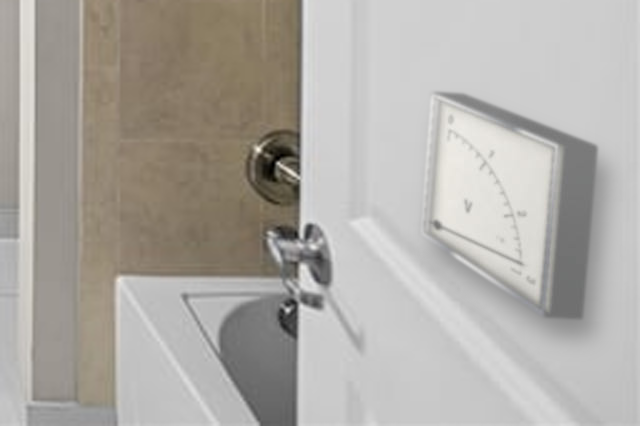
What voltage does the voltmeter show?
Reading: 2.8 V
